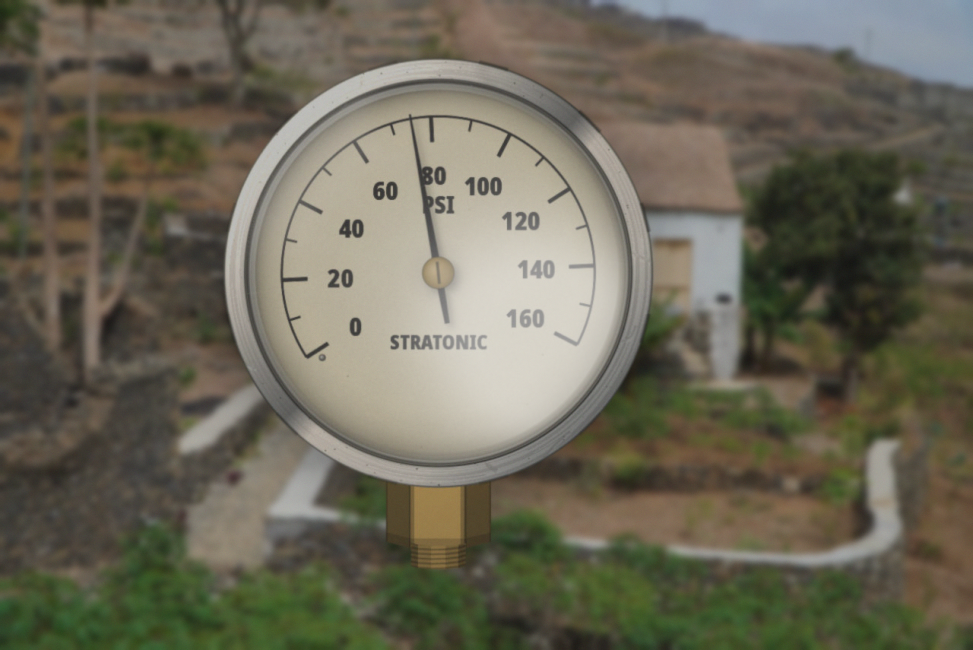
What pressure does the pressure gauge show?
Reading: 75 psi
